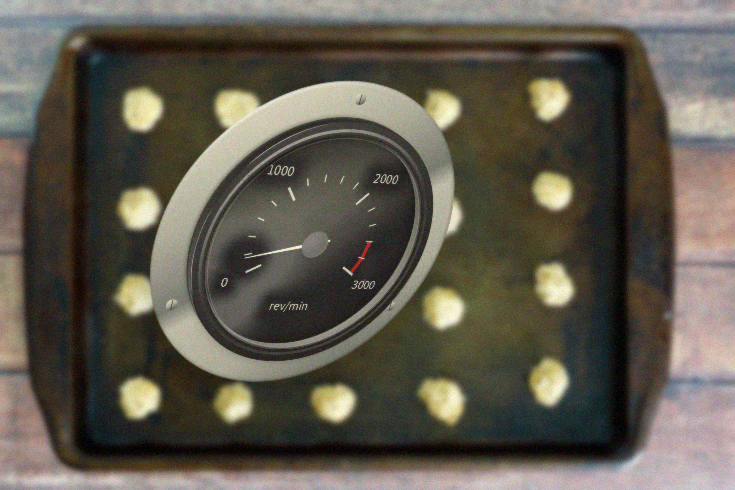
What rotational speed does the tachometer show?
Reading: 200 rpm
